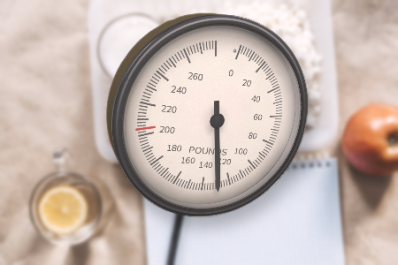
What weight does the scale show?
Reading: 130 lb
